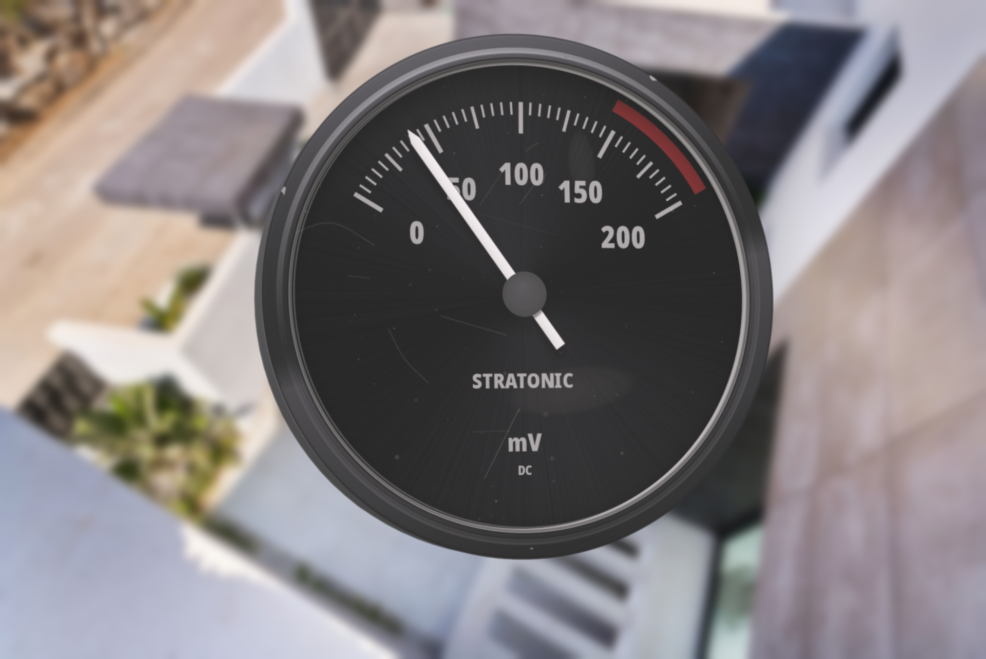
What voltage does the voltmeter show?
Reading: 40 mV
